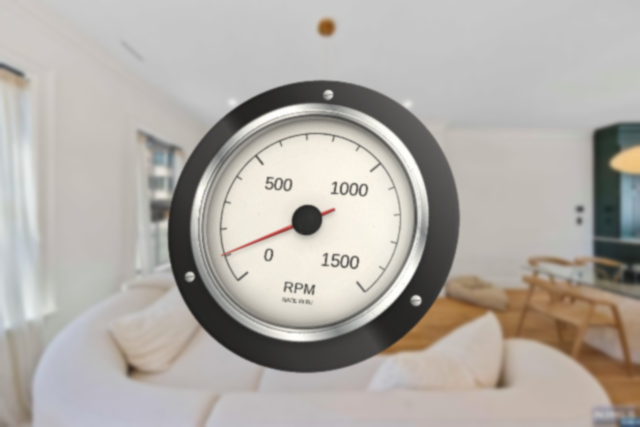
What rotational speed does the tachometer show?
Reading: 100 rpm
